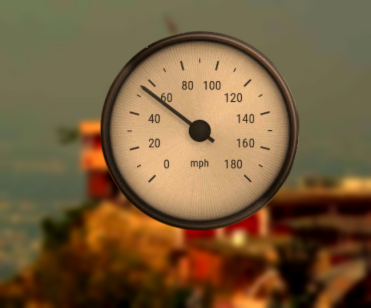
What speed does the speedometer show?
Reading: 55 mph
